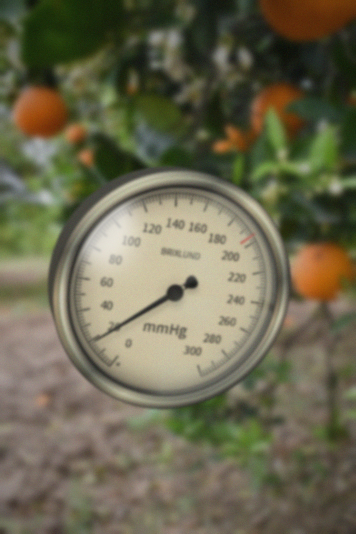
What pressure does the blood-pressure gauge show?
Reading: 20 mmHg
